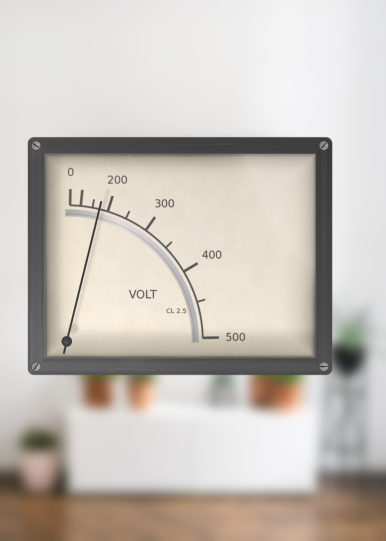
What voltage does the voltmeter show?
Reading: 175 V
